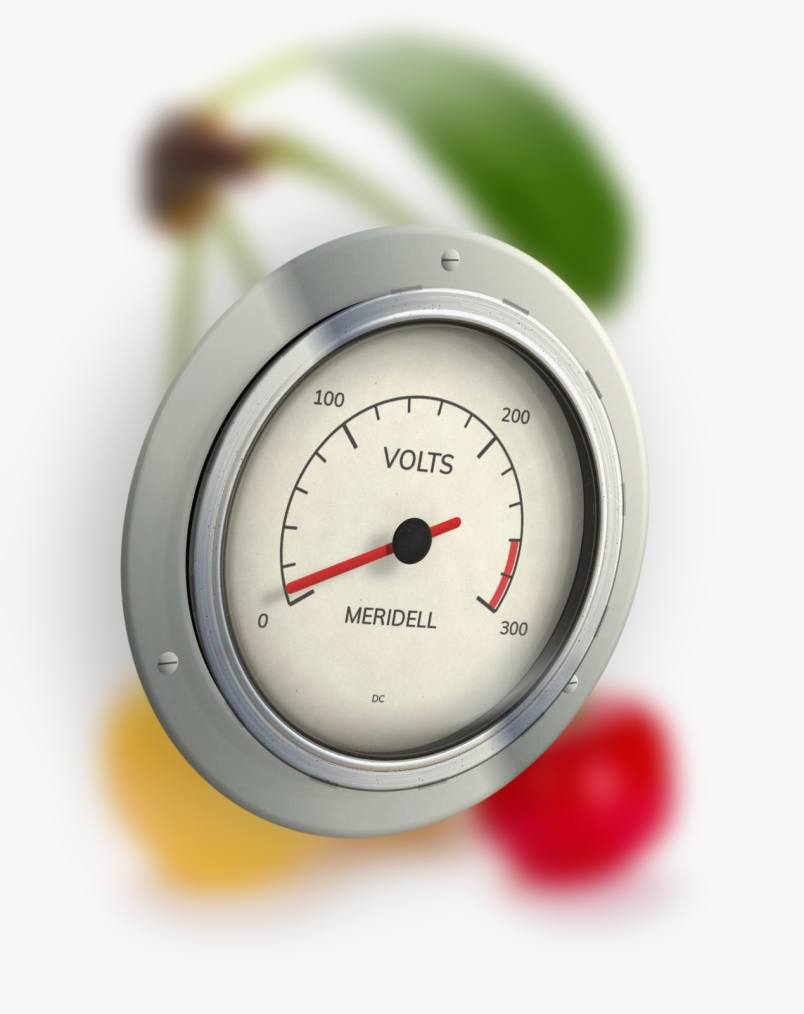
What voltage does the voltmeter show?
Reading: 10 V
